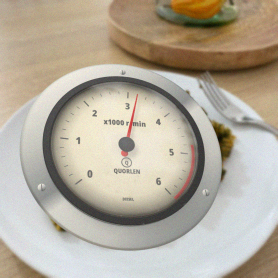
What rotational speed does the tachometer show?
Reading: 3200 rpm
